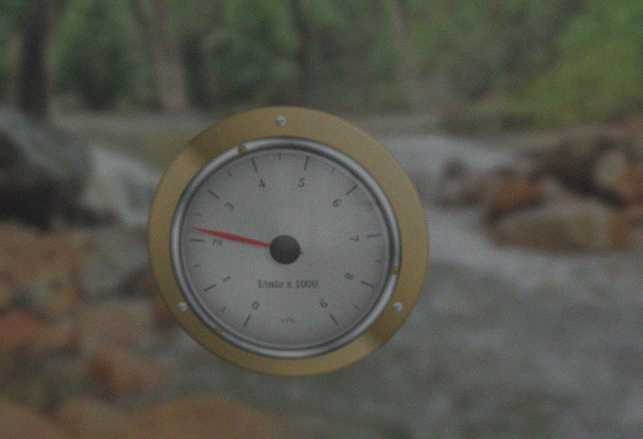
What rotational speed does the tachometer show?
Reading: 2250 rpm
